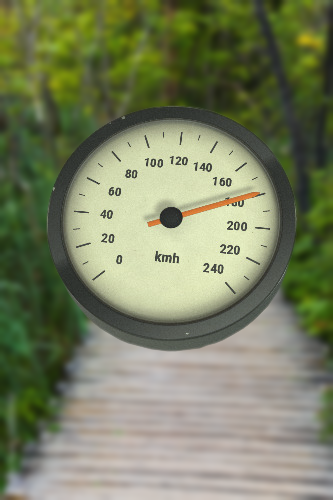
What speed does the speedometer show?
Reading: 180 km/h
